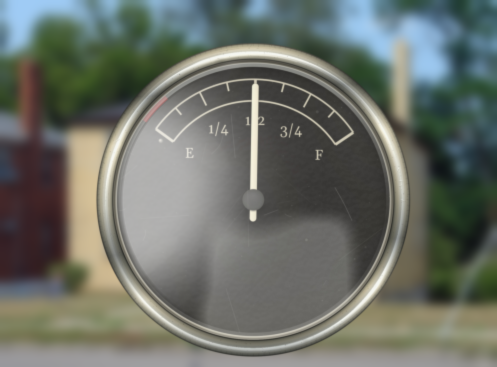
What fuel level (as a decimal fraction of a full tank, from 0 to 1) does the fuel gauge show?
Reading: 0.5
